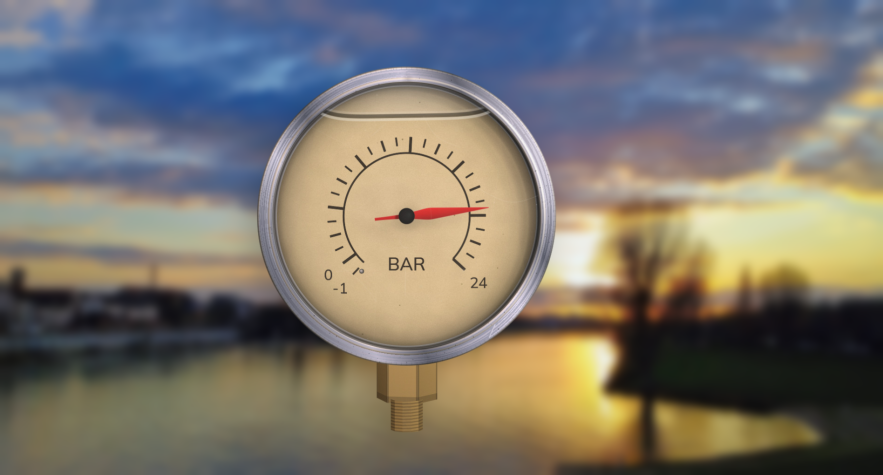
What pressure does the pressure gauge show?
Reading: 19.5 bar
